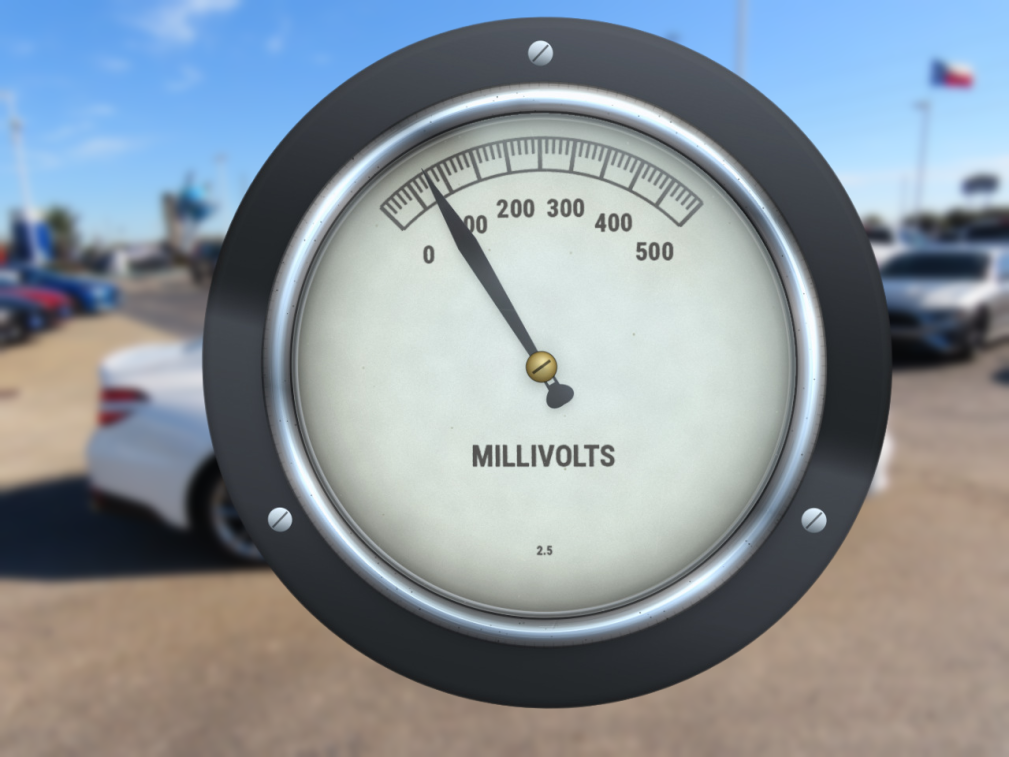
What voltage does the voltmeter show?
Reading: 80 mV
